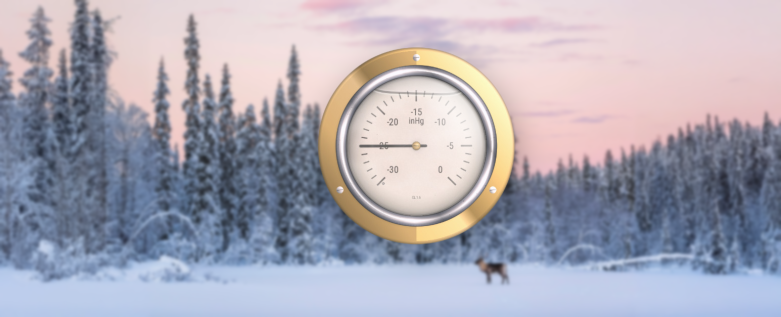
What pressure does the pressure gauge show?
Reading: -25 inHg
